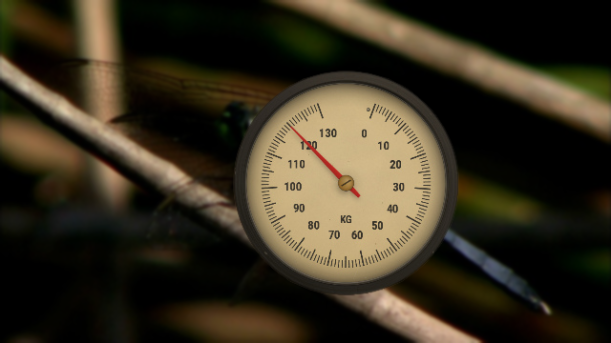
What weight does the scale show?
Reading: 120 kg
